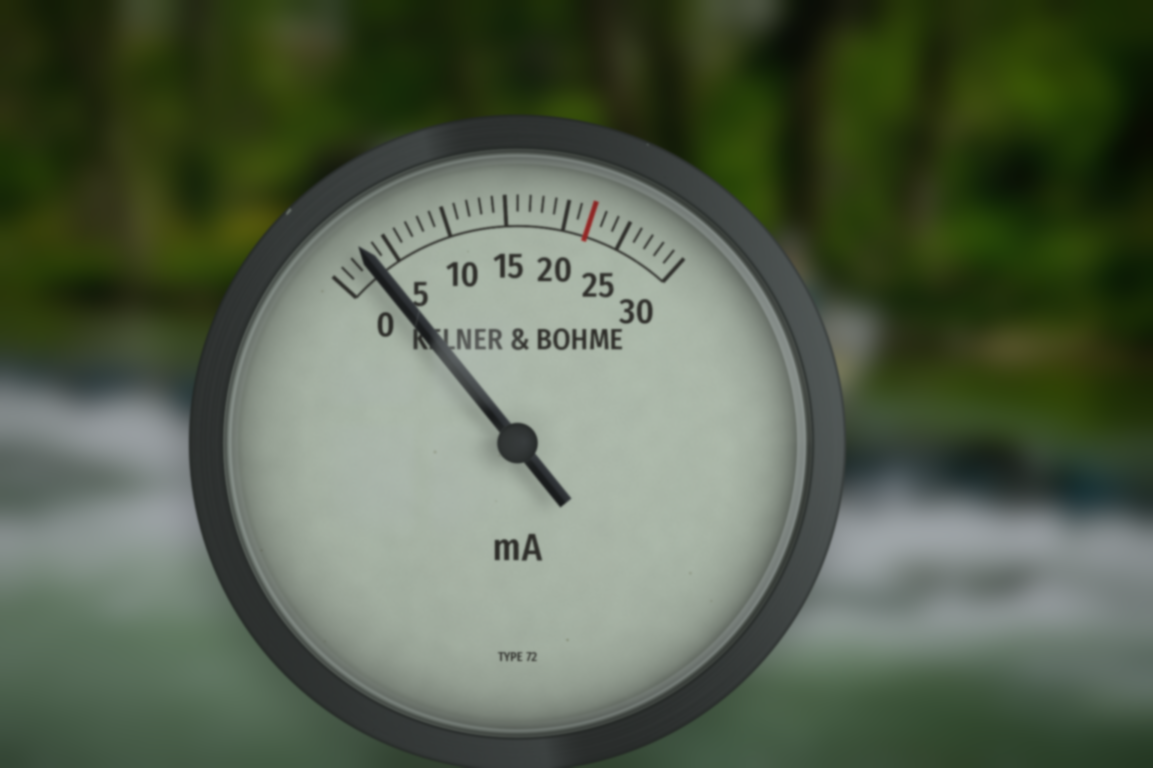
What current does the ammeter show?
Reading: 3 mA
